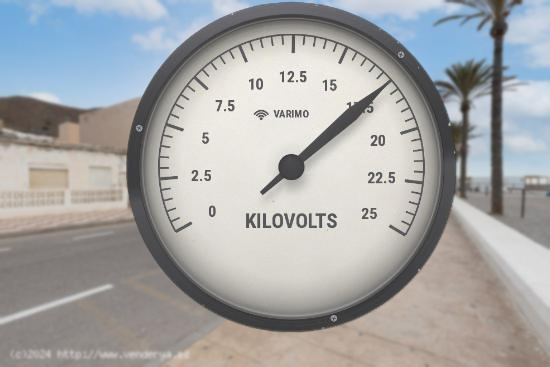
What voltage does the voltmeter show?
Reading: 17.5 kV
